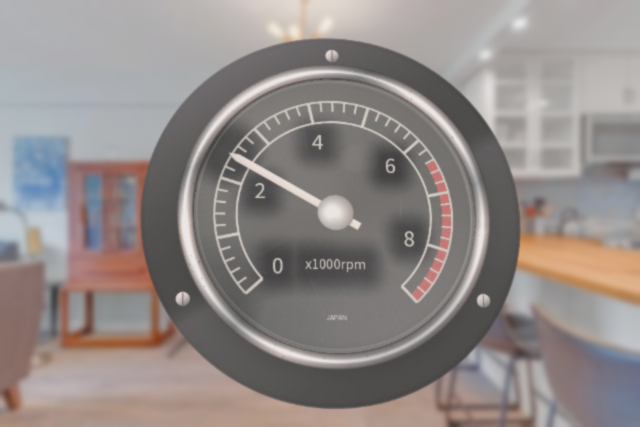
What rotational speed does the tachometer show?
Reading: 2400 rpm
